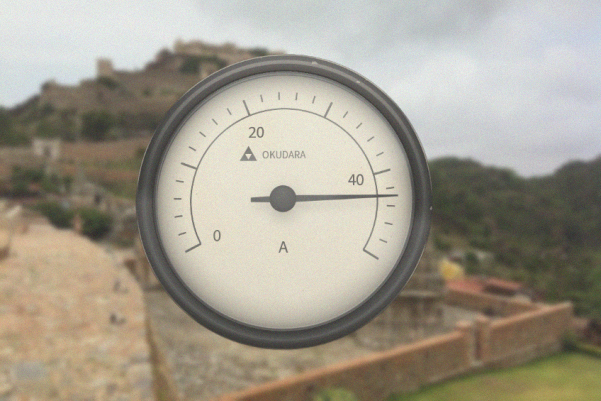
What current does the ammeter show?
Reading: 43 A
